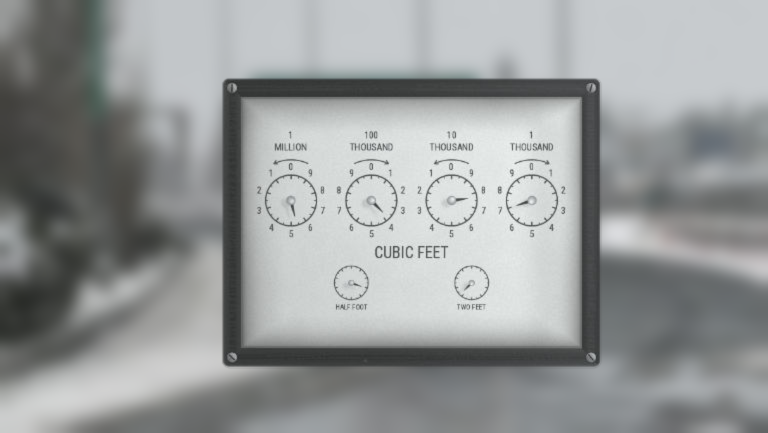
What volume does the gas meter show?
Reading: 537700 ft³
